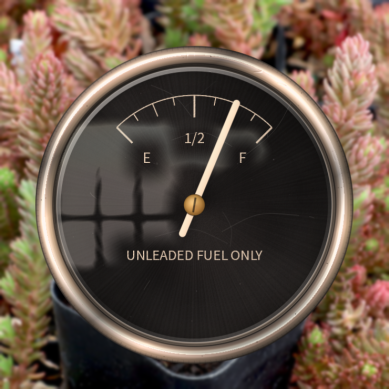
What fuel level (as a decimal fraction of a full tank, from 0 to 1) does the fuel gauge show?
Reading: 0.75
